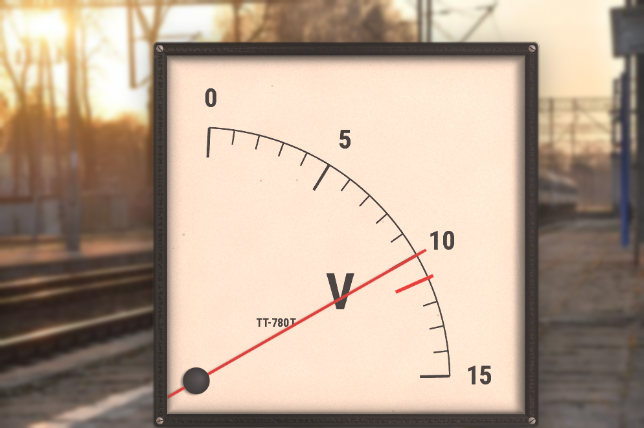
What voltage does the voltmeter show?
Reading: 10 V
